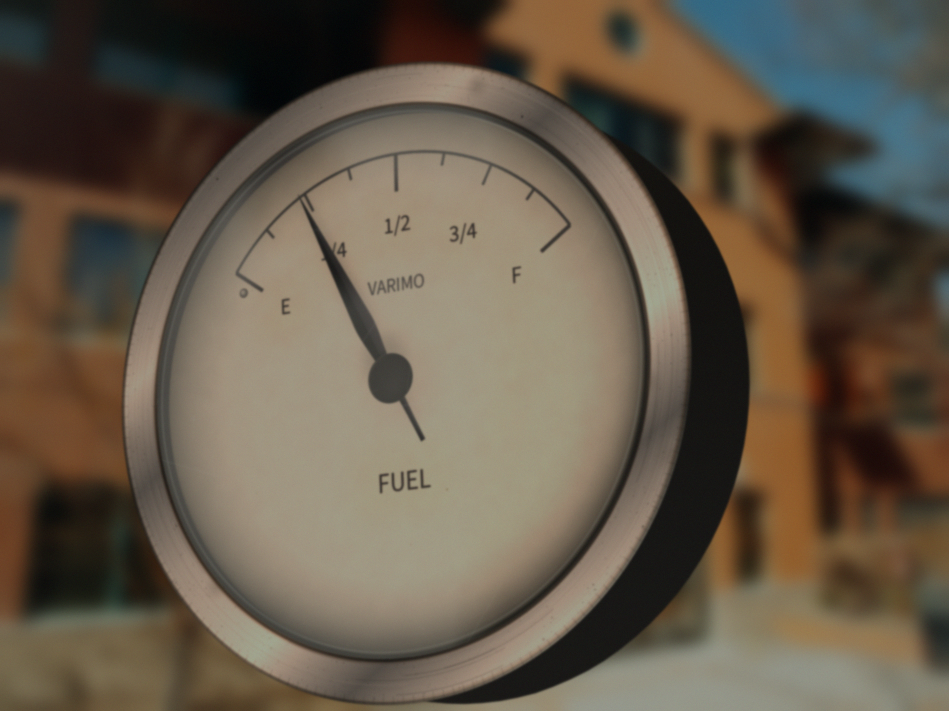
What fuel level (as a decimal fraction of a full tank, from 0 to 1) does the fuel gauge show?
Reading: 0.25
